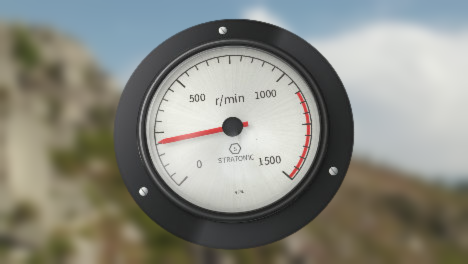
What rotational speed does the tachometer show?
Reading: 200 rpm
